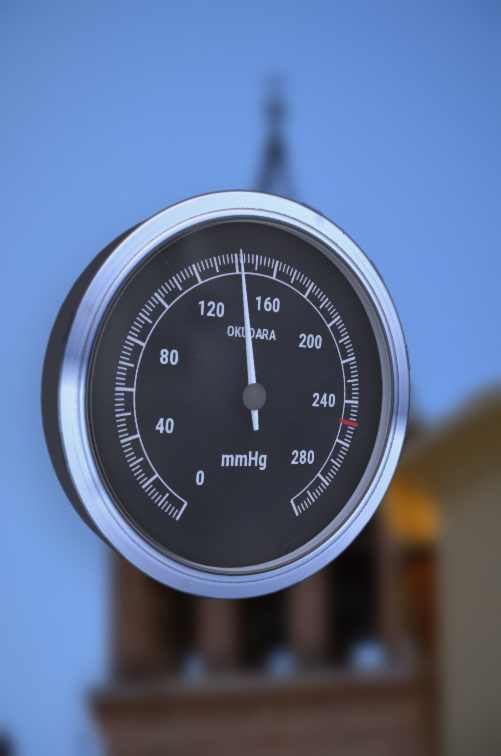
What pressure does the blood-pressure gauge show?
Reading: 140 mmHg
